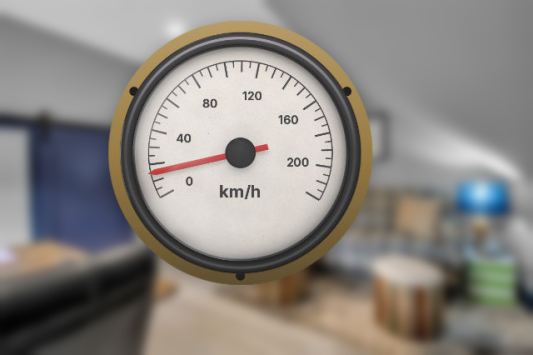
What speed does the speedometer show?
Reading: 15 km/h
